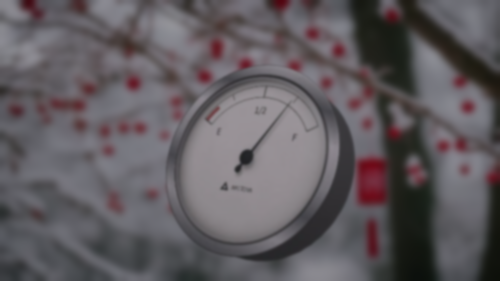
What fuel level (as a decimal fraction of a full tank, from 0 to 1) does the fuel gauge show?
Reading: 0.75
